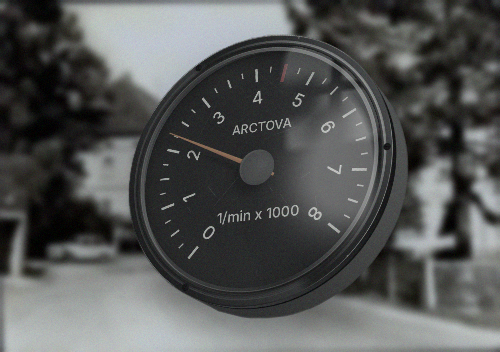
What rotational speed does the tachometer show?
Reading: 2250 rpm
